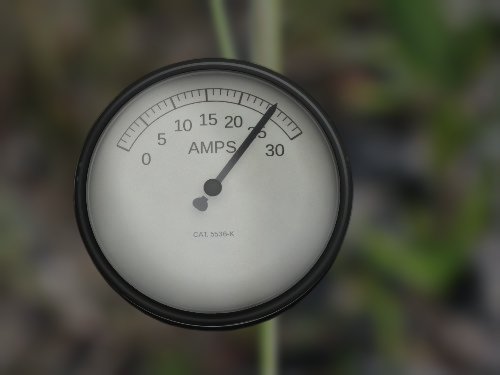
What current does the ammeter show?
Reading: 25 A
